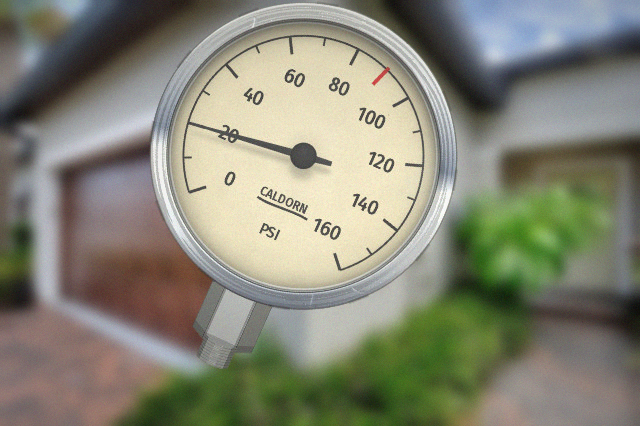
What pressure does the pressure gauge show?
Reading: 20 psi
